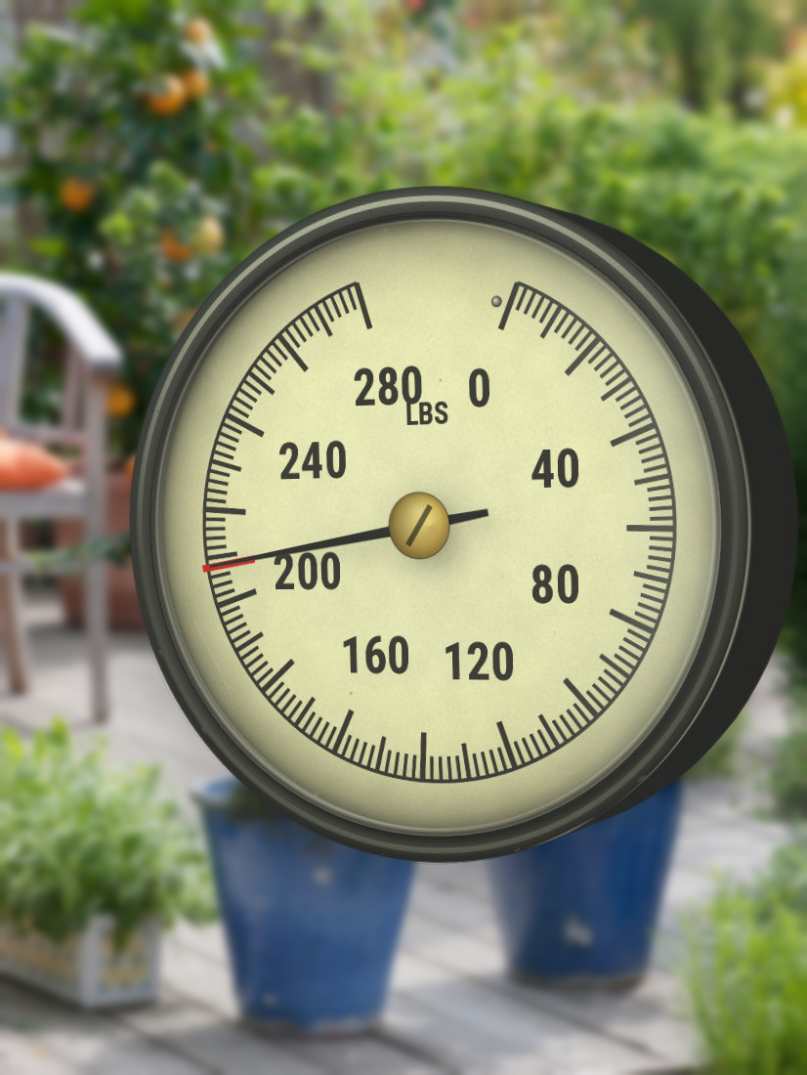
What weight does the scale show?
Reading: 208 lb
